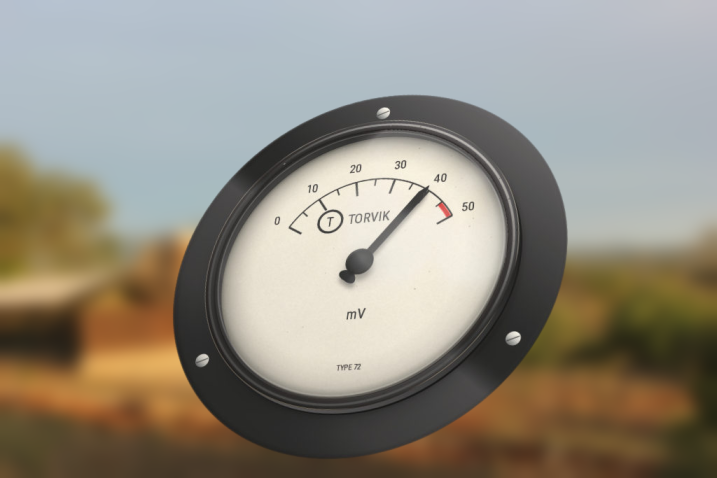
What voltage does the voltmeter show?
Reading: 40 mV
